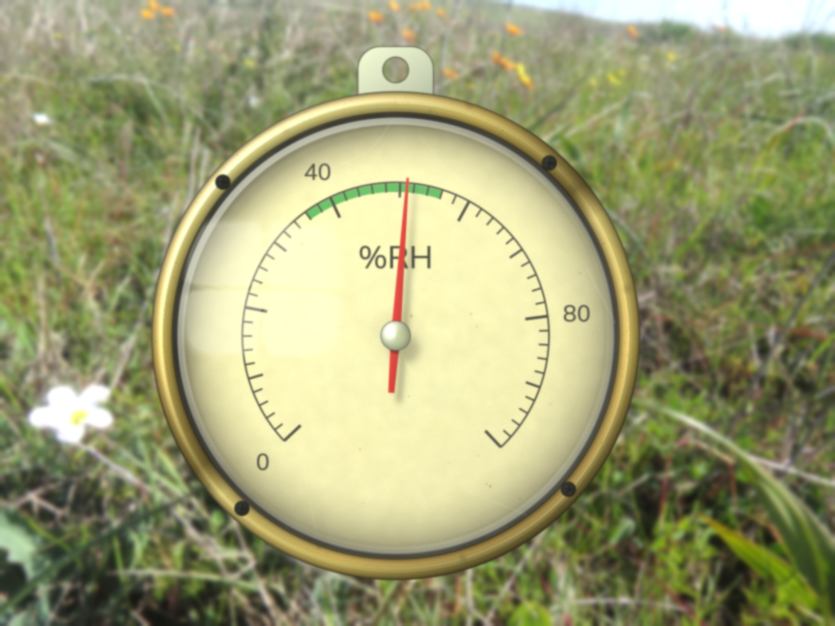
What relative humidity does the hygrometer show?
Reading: 51 %
